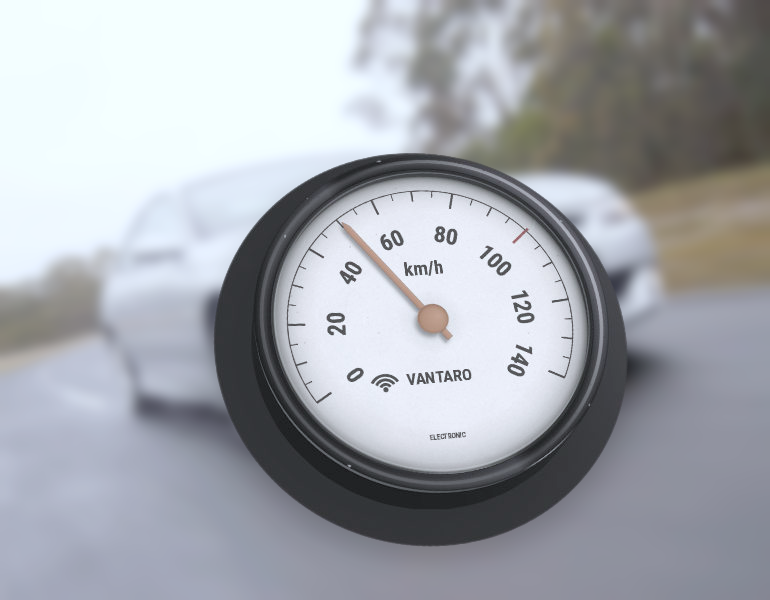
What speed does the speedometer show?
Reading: 50 km/h
